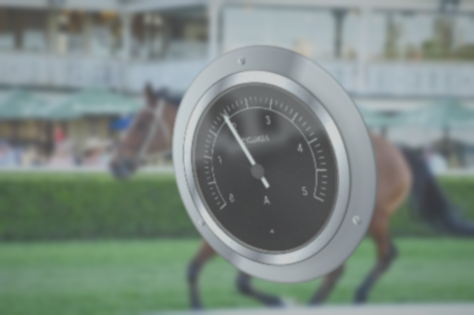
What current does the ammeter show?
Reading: 2 A
